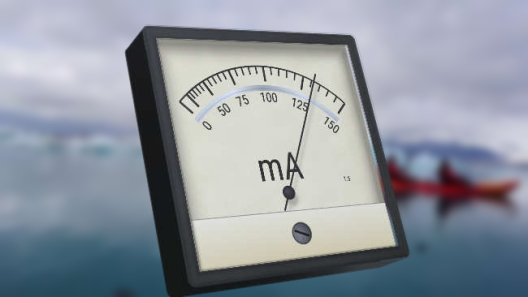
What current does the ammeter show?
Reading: 130 mA
